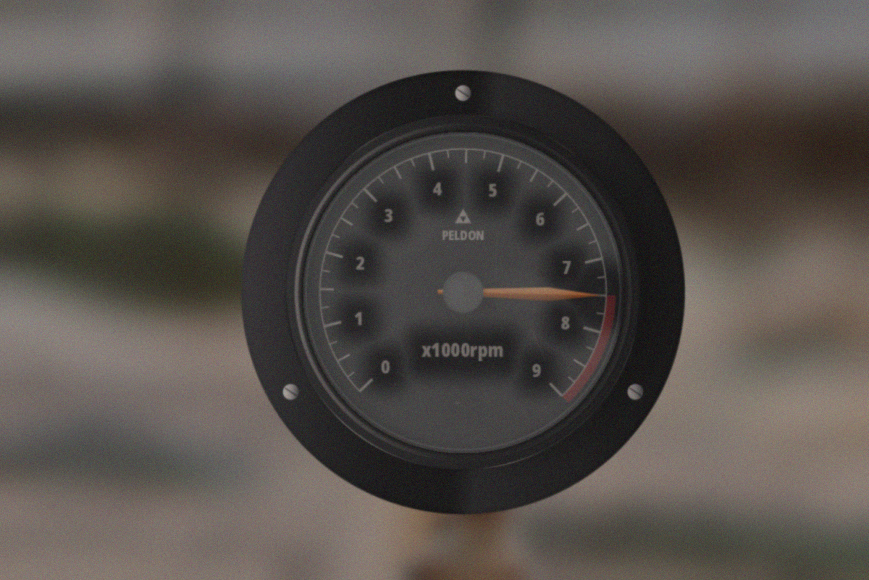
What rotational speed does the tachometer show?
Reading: 7500 rpm
